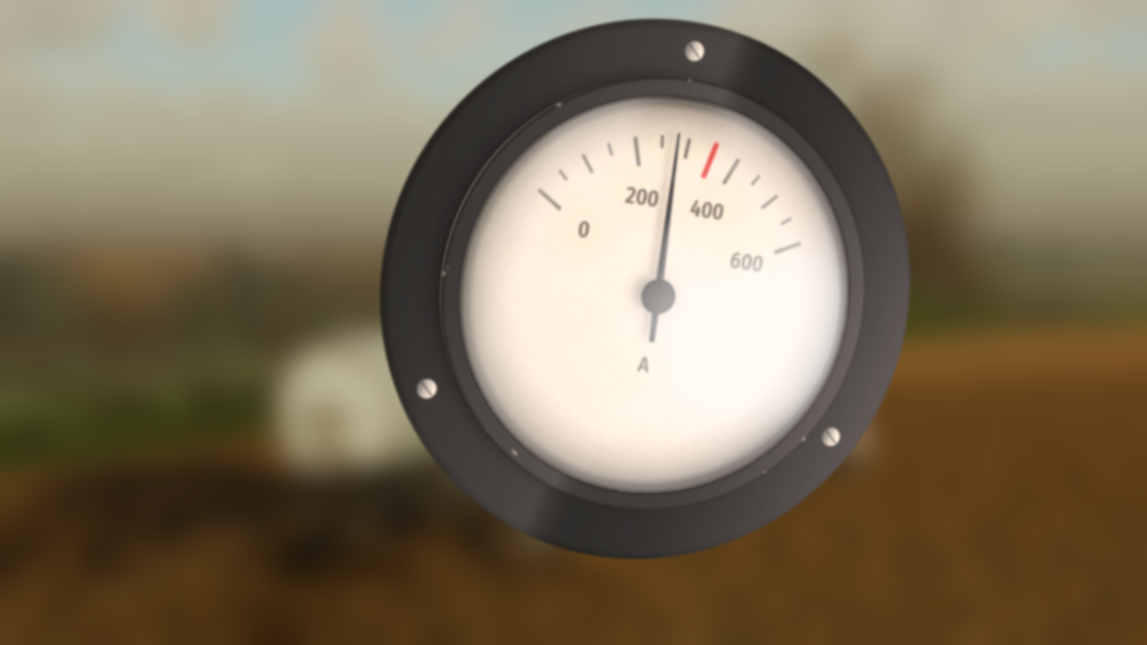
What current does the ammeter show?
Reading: 275 A
